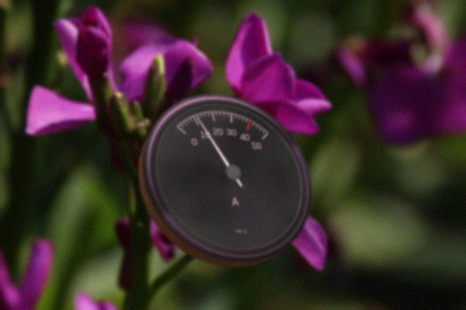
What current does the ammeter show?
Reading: 10 A
